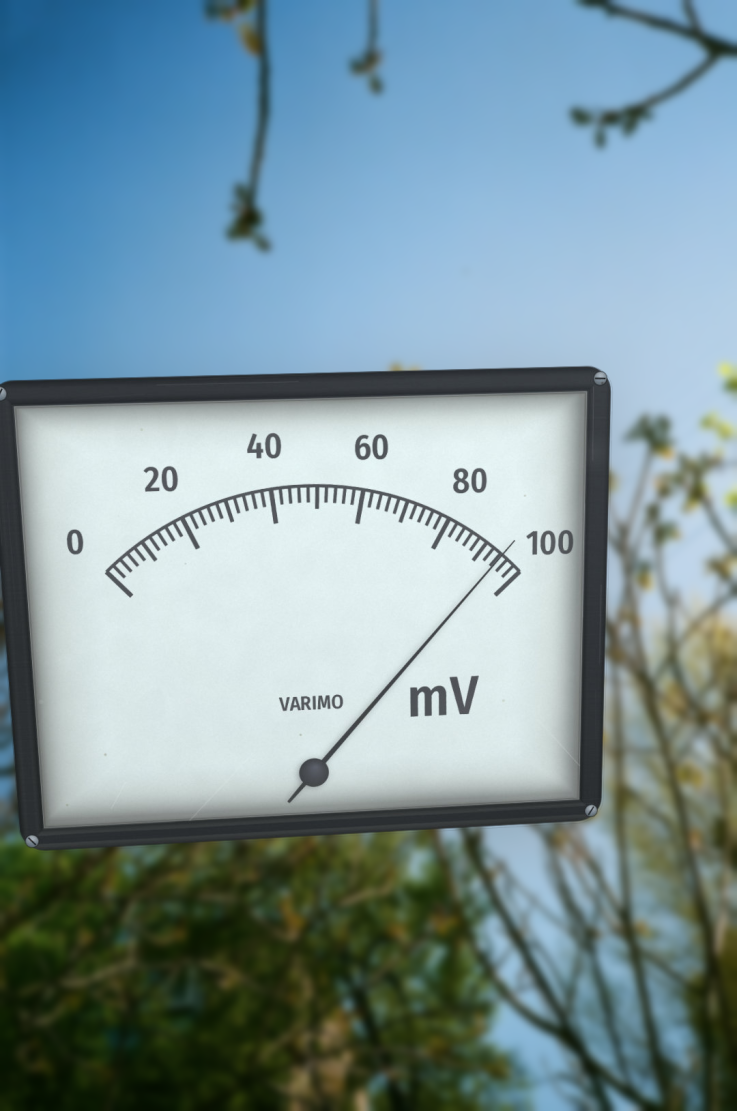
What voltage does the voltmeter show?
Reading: 94 mV
